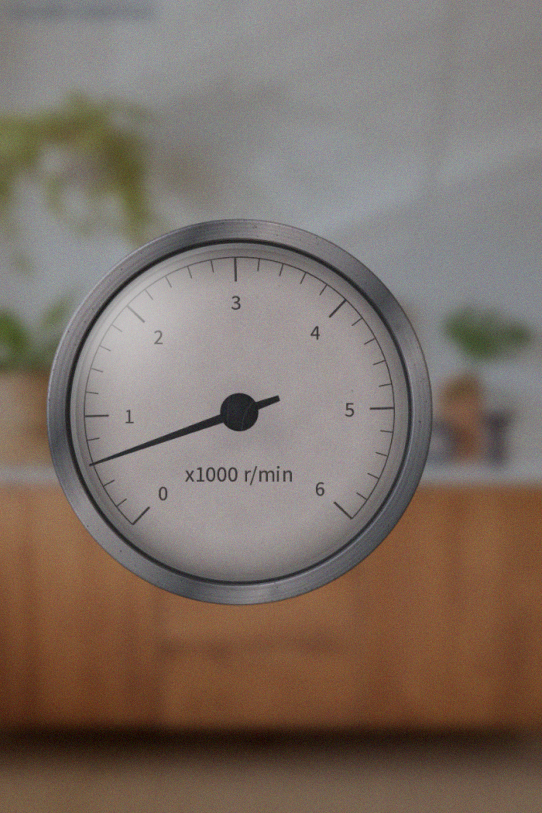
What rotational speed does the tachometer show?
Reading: 600 rpm
